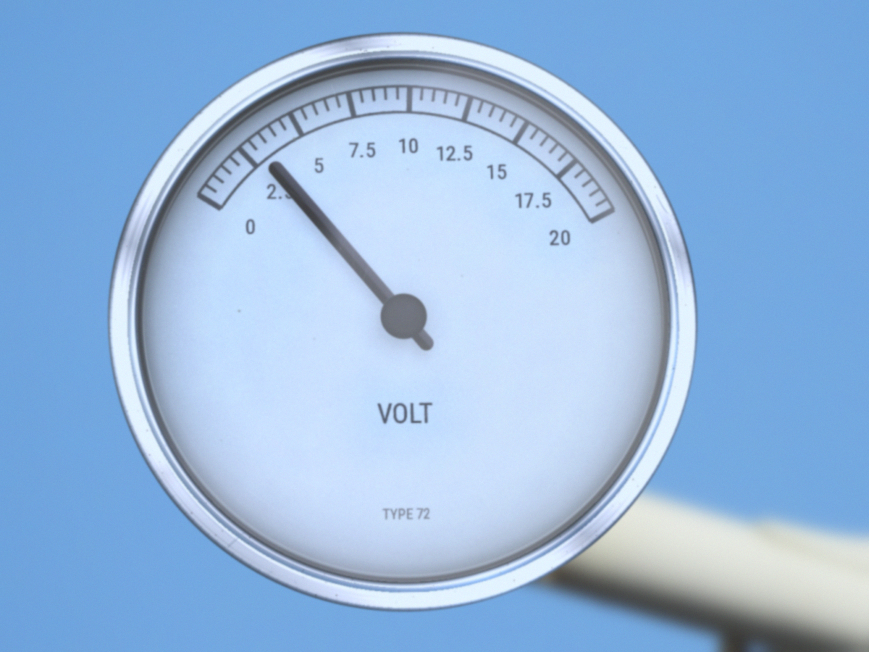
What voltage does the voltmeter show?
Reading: 3 V
